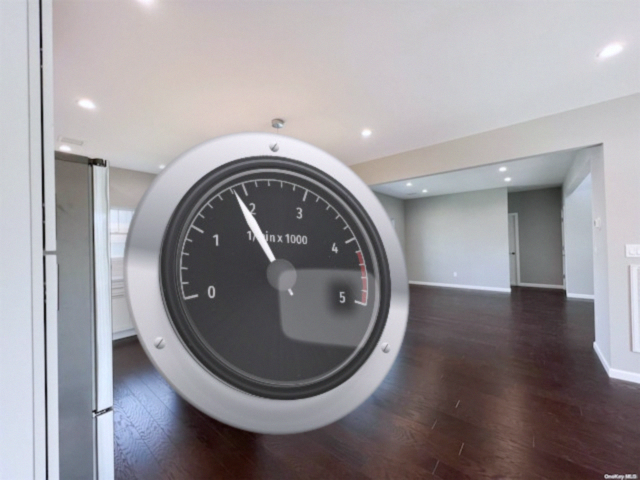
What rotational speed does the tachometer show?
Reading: 1800 rpm
